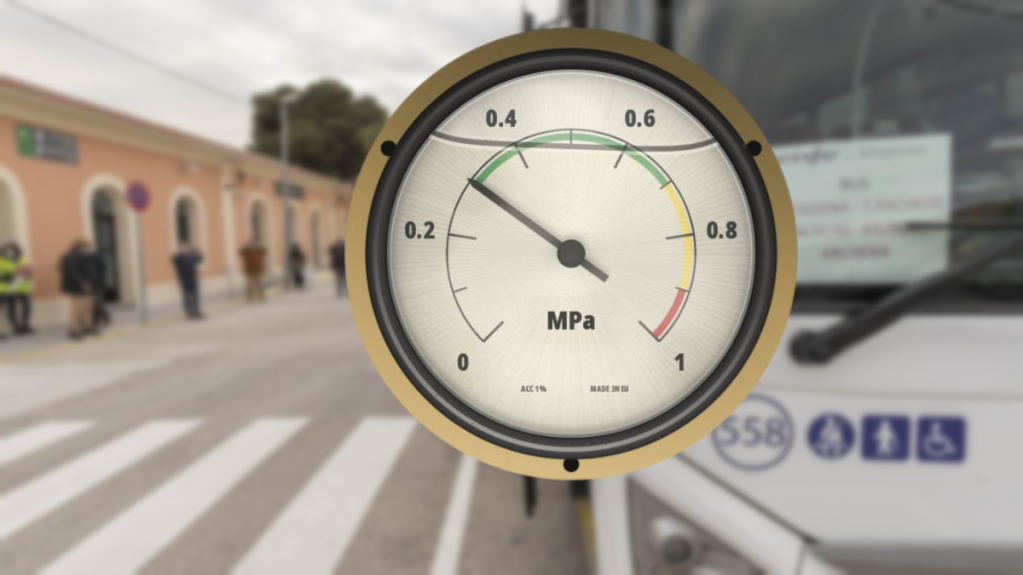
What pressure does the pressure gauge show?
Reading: 0.3 MPa
